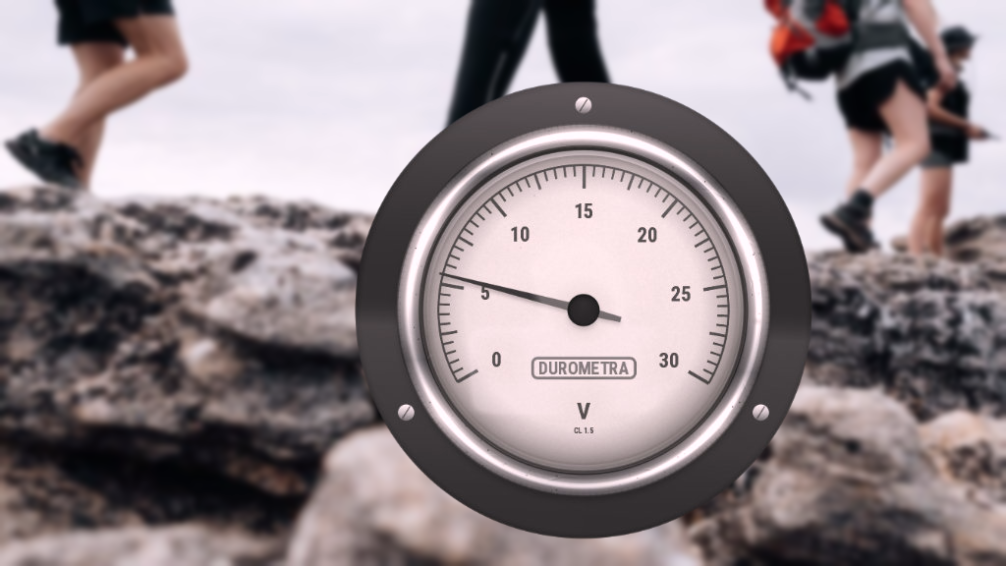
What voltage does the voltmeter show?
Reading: 5.5 V
